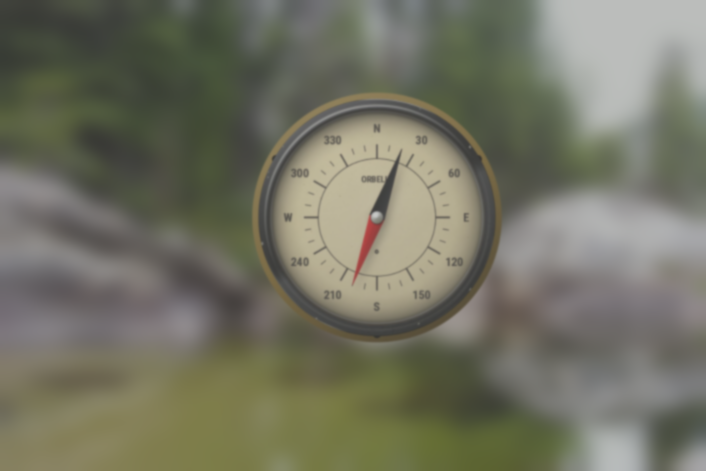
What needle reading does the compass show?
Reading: 200 °
